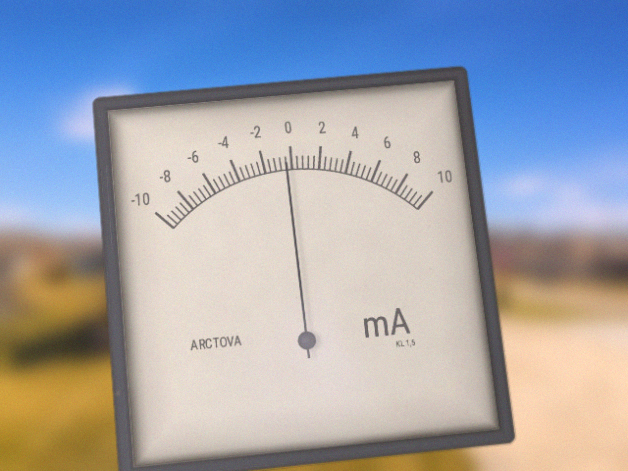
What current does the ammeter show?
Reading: -0.4 mA
